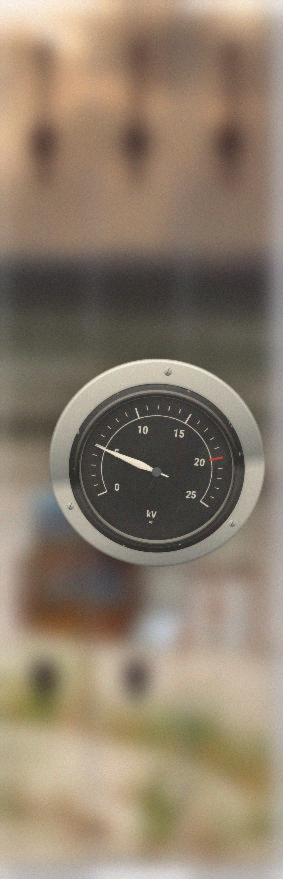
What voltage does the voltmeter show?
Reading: 5 kV
